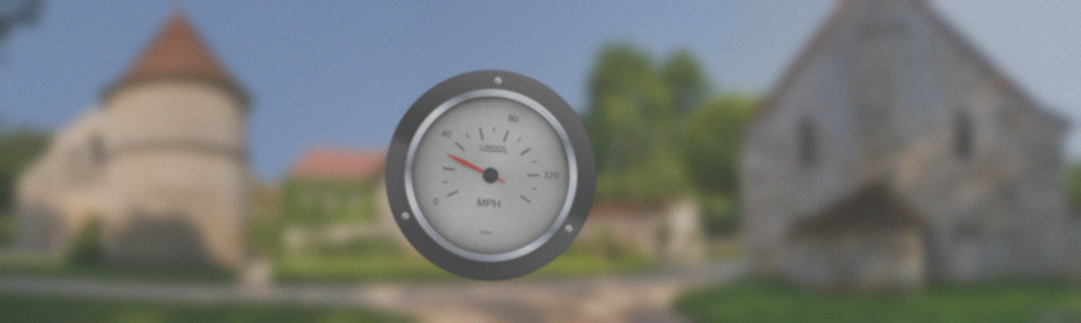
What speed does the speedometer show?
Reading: 30 mph
